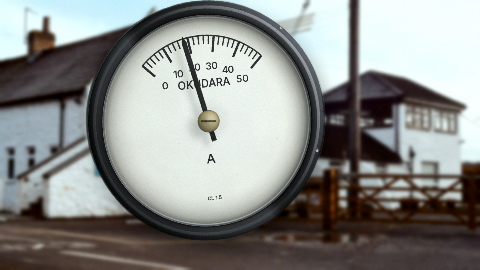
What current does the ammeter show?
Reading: 18 A
